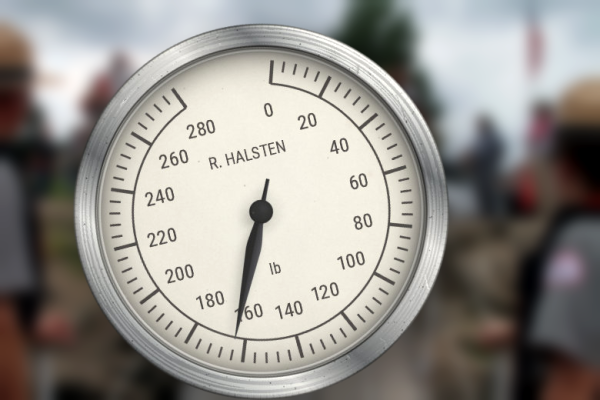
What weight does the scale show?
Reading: 164 lb
